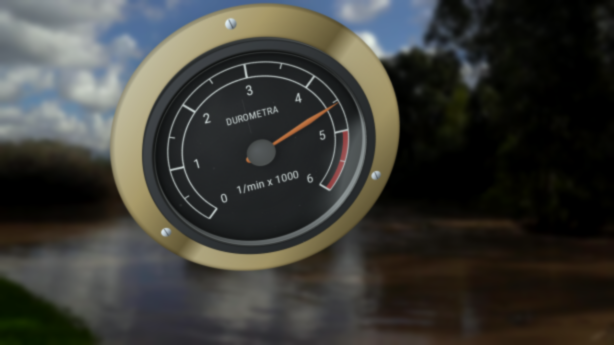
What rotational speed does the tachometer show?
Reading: 4500 rpm
